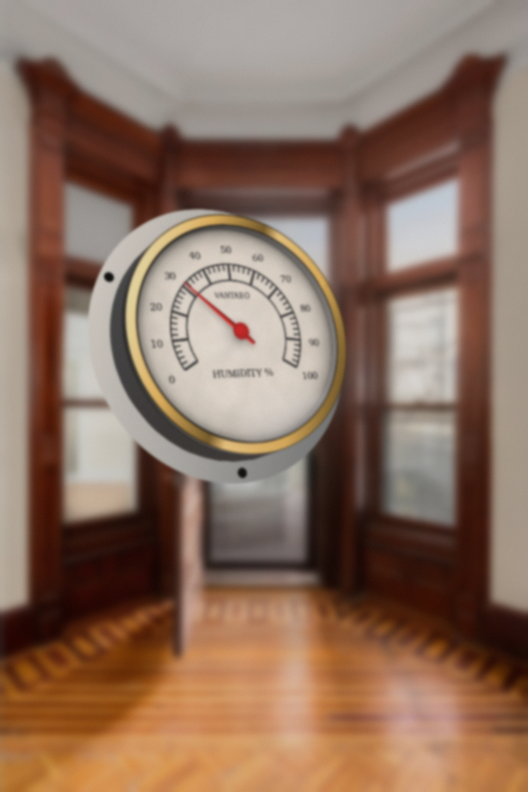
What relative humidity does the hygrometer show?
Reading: 30 %
